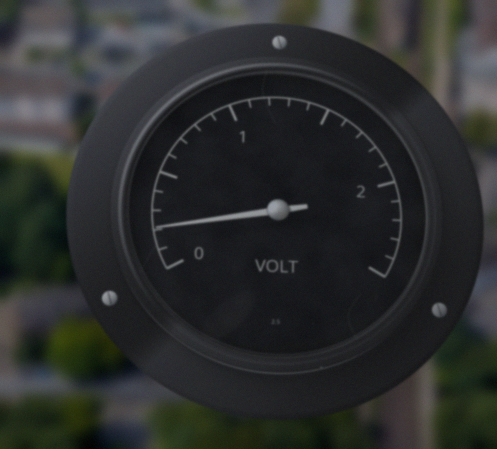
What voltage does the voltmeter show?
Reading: 0.2 V
